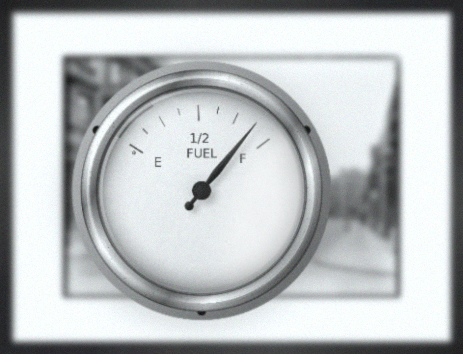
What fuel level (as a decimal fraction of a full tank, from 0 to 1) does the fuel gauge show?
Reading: 0.875
